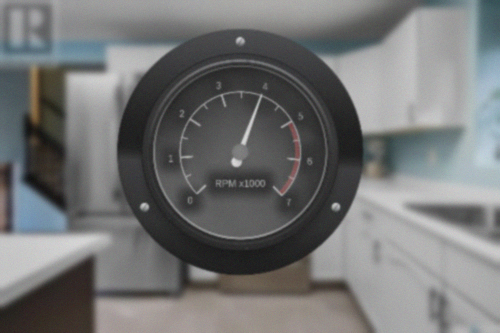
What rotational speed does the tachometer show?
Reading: 4000 rpm
